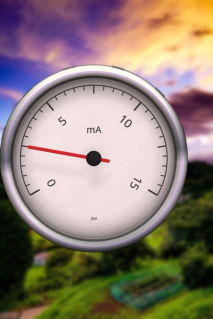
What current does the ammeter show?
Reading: 2.5 mA
